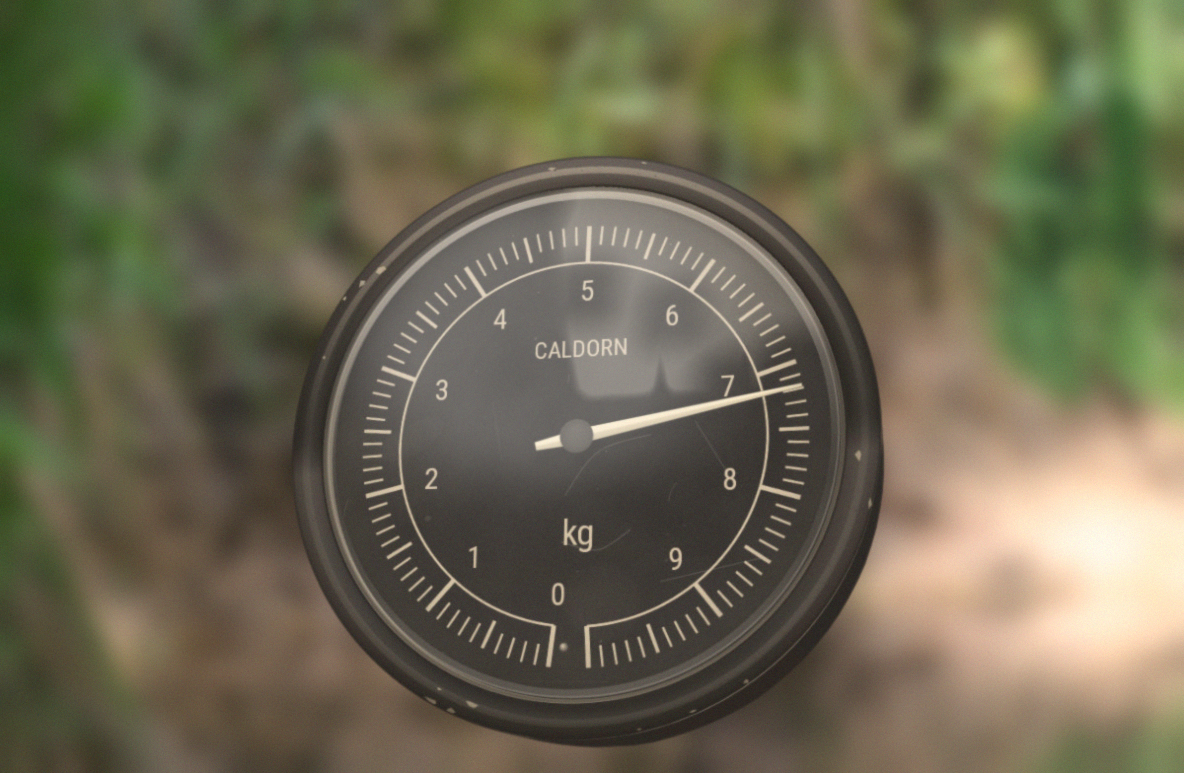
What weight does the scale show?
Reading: 7.2 kg
